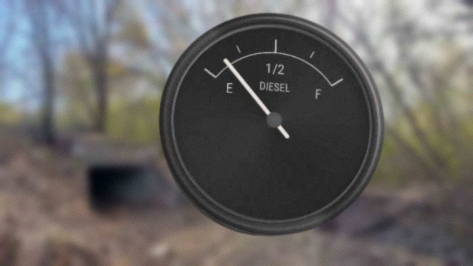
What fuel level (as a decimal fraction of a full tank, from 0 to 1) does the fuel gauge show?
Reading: 0.125
